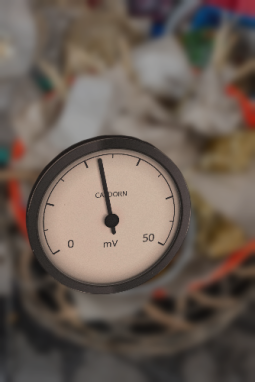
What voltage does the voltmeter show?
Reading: 22.5 mV
